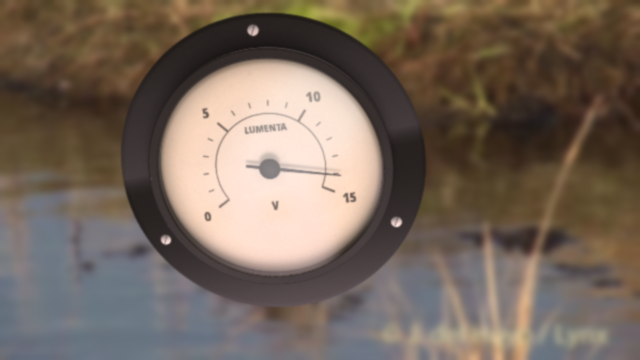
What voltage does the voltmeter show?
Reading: 14 V
